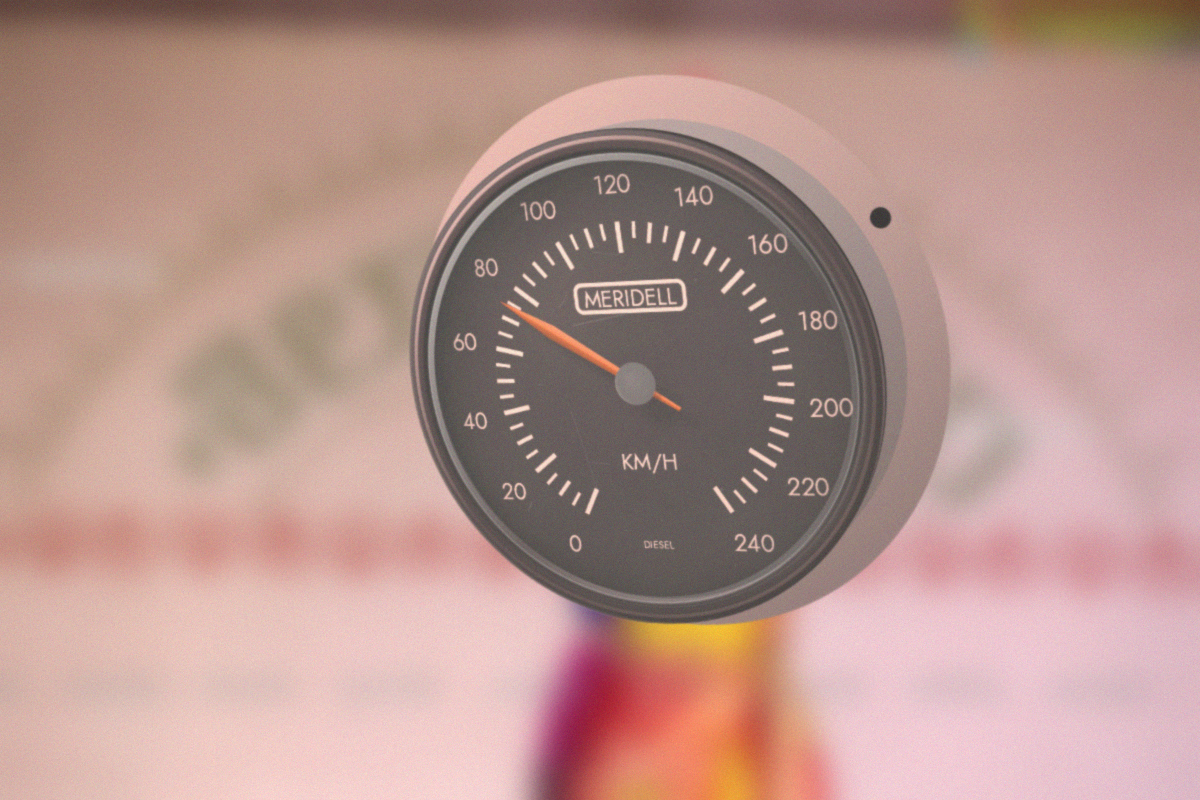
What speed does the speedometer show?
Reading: 75 km/h
